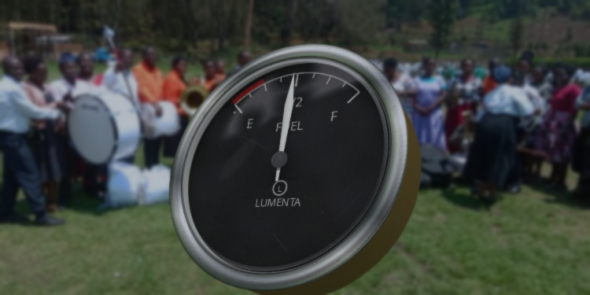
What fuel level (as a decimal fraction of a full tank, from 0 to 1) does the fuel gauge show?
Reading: 0.5
